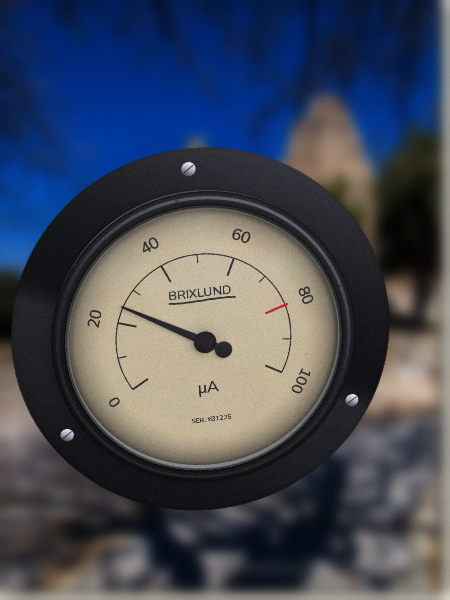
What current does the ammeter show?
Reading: 25 µA
